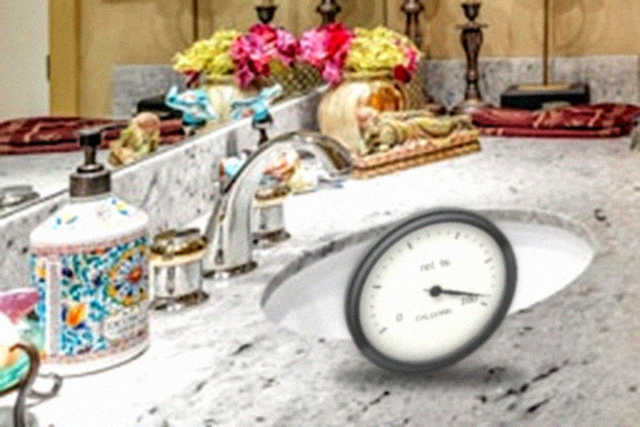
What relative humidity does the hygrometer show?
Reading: 96 %
